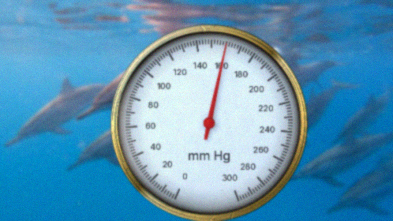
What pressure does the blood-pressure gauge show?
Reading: 160 mmHg
